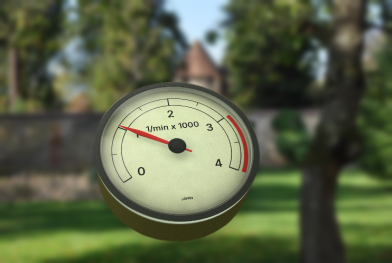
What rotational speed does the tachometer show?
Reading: 1000 rpm
